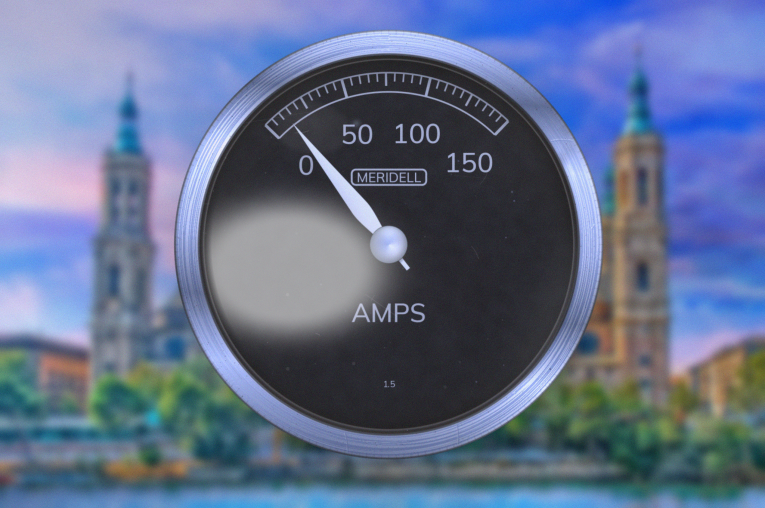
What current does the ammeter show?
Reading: 12.5 A
